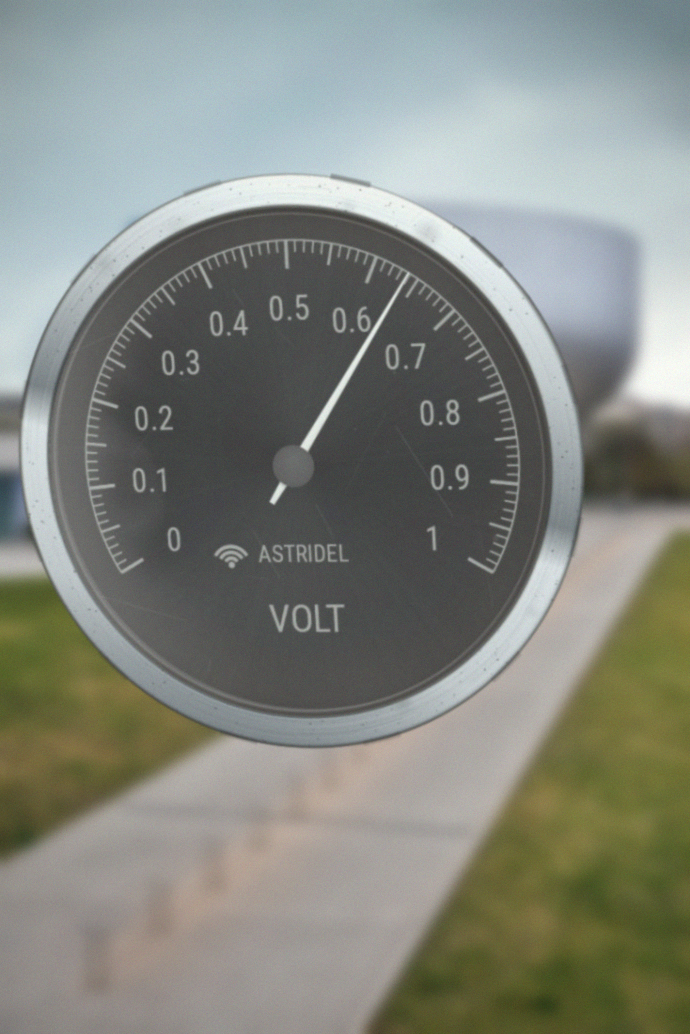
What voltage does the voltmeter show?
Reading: 0.64 V
